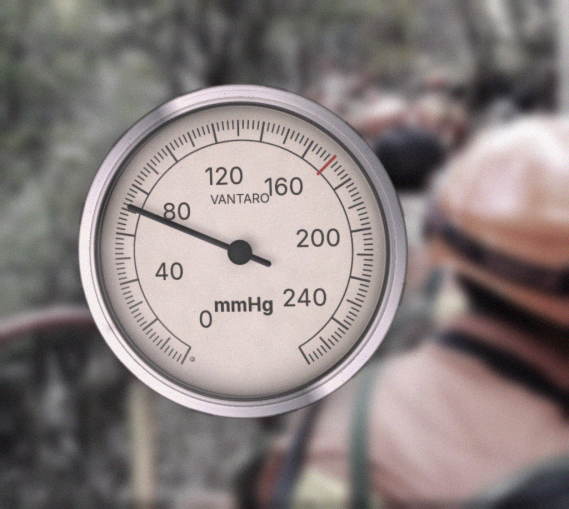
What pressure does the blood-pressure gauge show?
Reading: 72 mmHg
